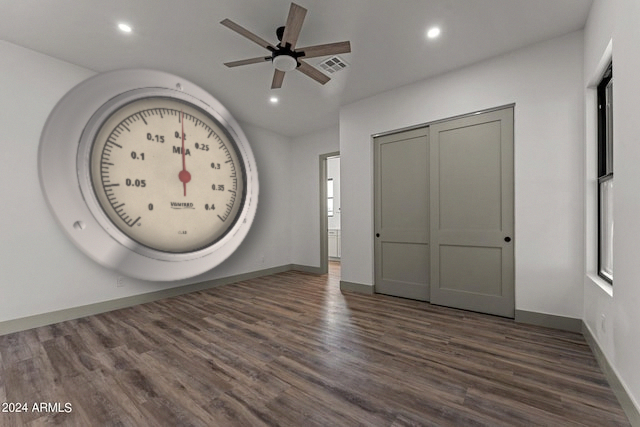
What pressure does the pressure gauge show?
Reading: 0.2 MPa
